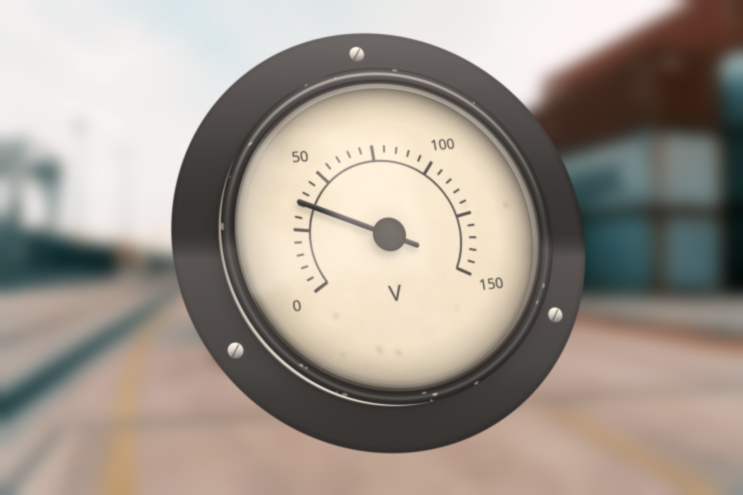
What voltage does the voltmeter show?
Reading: 35 V
